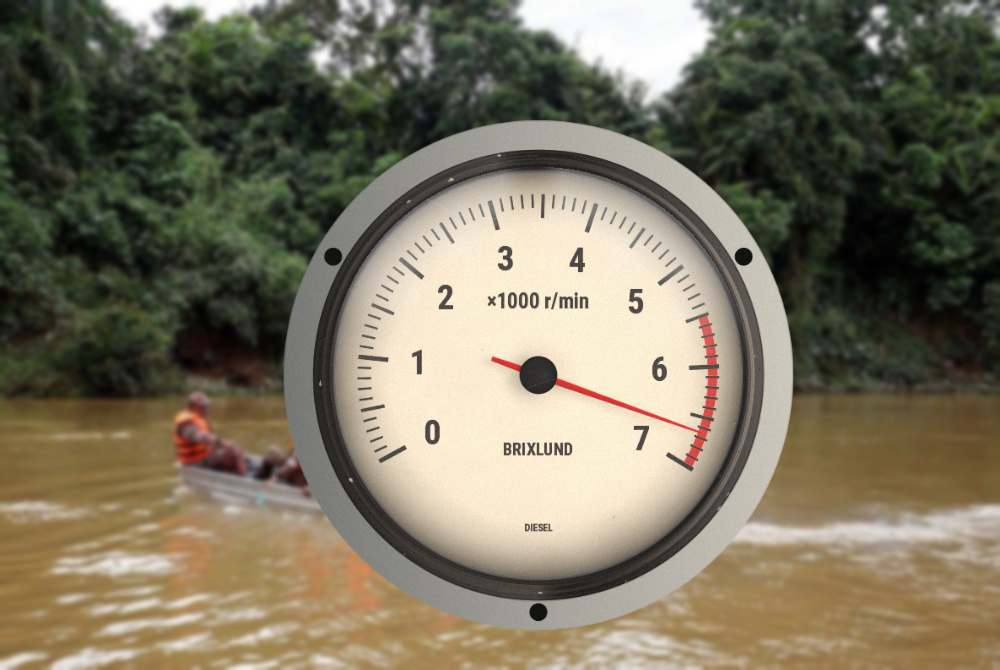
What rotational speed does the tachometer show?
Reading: 6650 rpm
